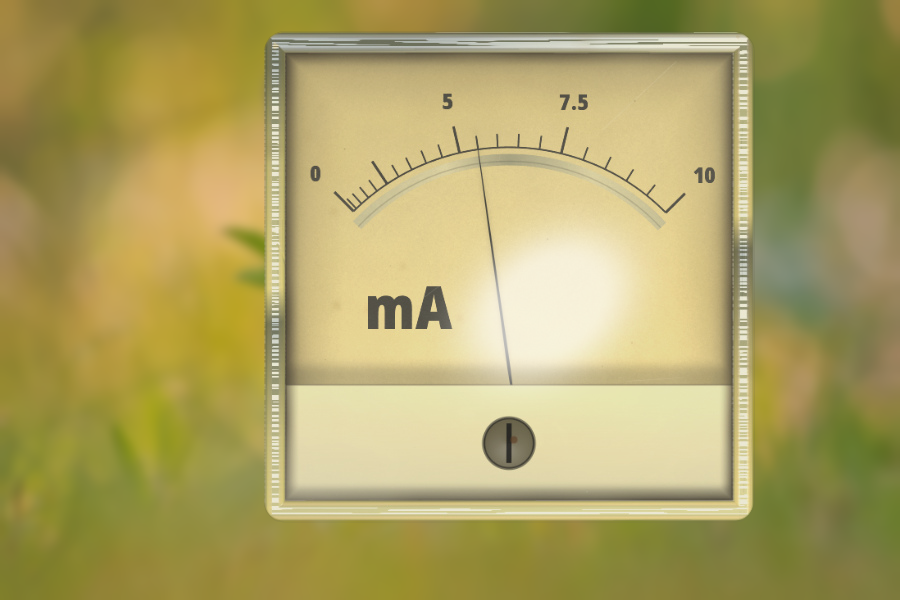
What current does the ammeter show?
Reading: 5.5 mA
